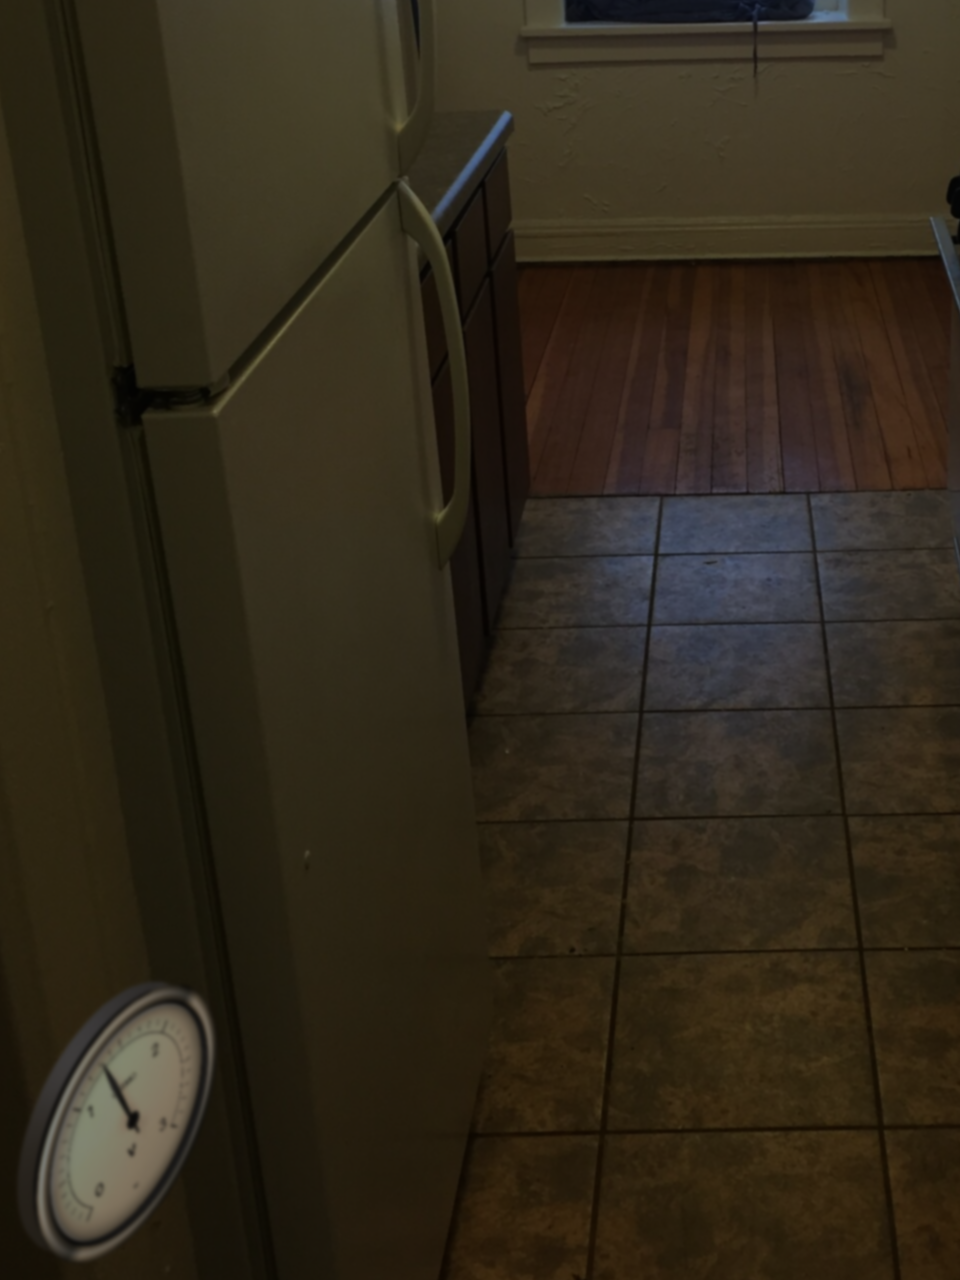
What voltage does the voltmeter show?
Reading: 1.3 V
